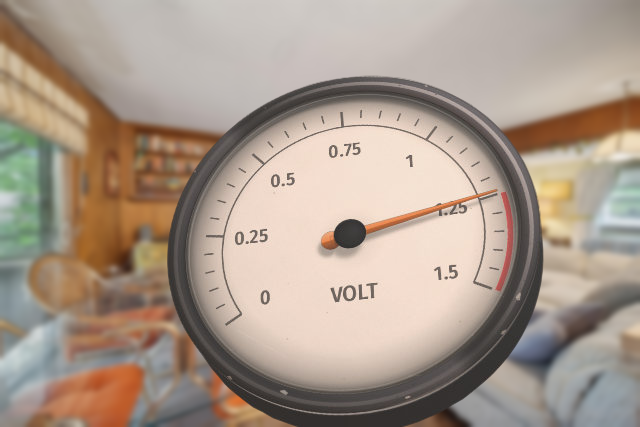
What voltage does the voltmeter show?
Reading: 1.25 V
